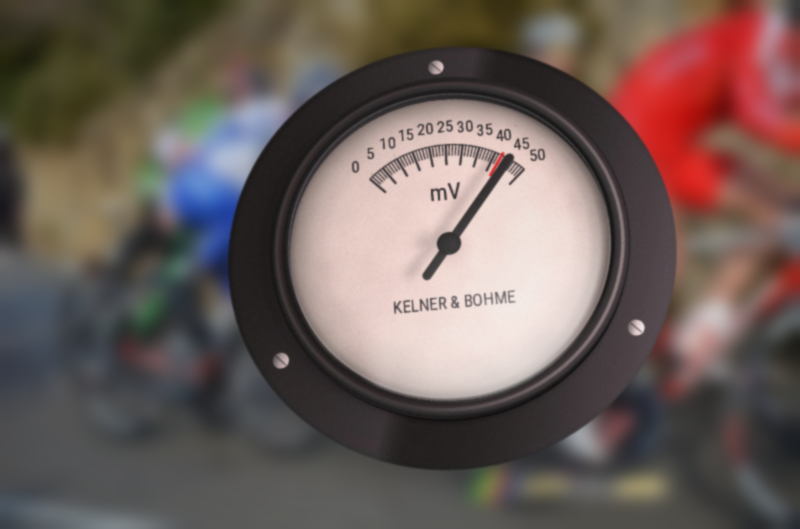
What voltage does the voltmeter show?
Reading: 45 mV
